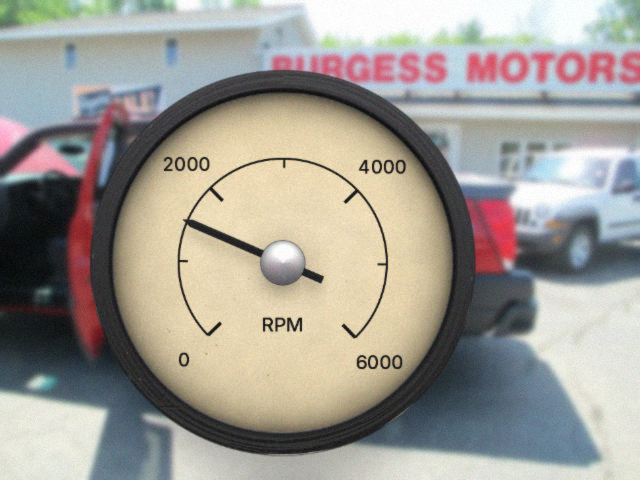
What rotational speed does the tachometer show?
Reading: 1500 rpm
